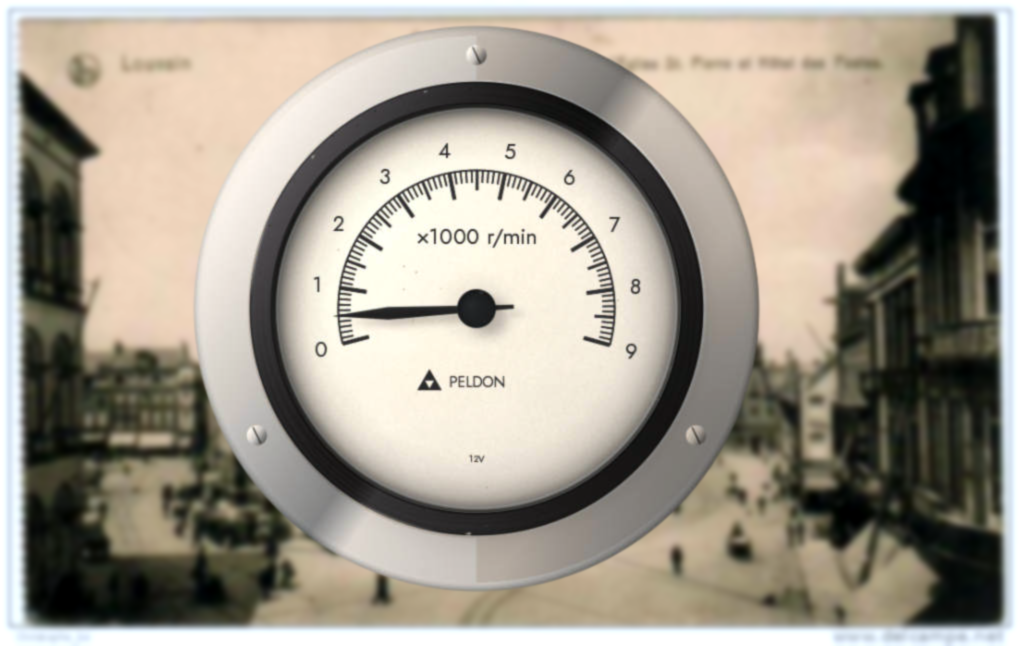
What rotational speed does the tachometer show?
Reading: 500 rpm
